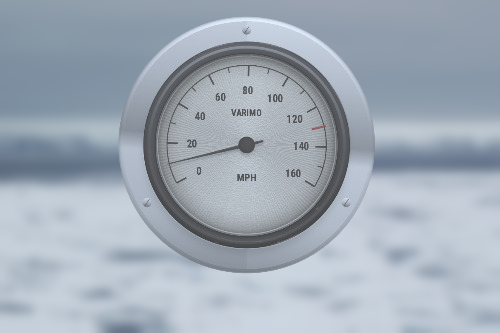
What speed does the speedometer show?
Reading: 10 mph
